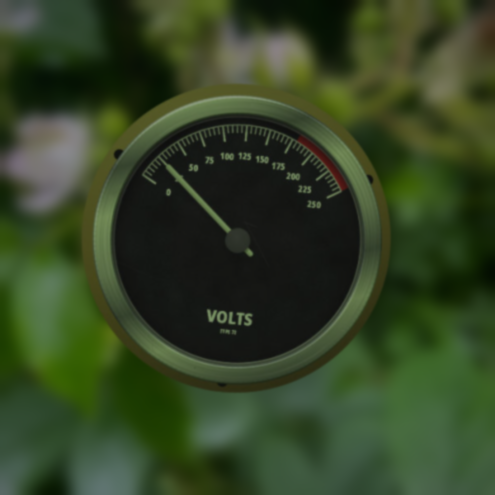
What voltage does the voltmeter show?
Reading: 25 V
